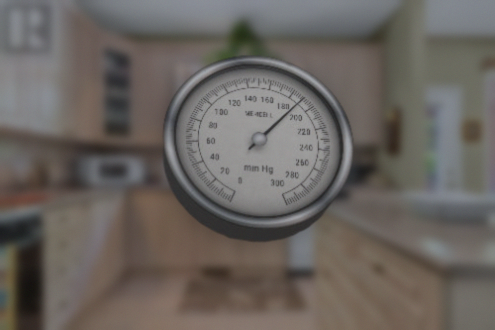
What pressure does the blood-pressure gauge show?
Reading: 190 mmHg
